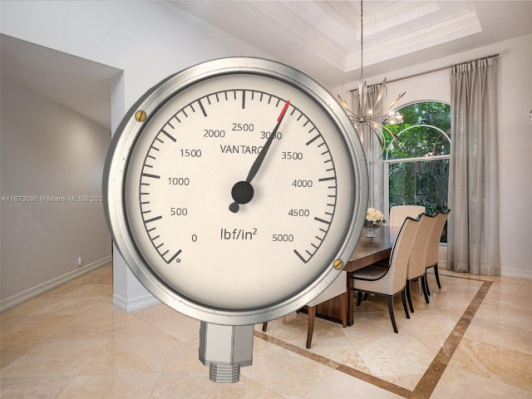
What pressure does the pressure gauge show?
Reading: 3000 psi
